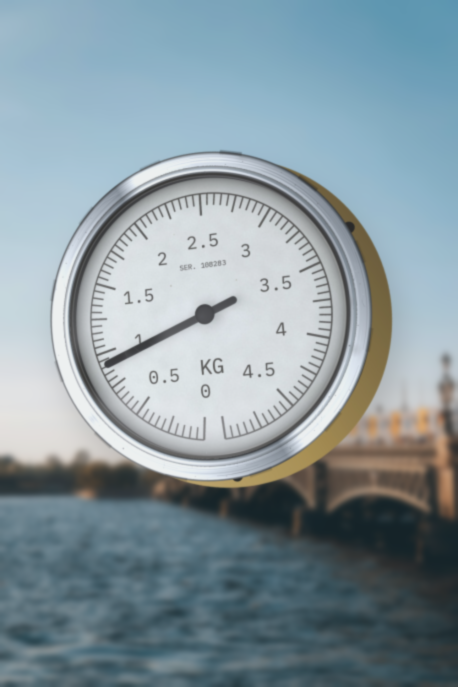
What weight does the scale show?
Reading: 0.9 kg
